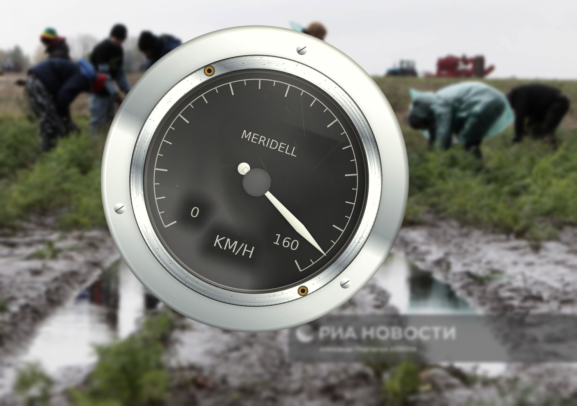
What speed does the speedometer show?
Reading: 150 km/h
